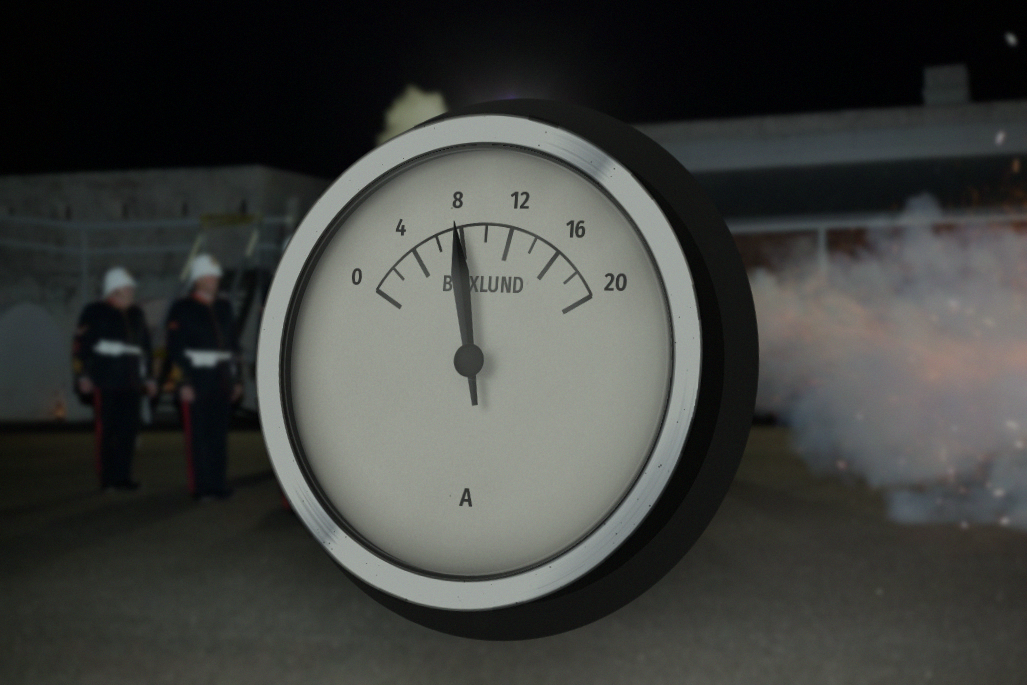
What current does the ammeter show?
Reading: 8 A
